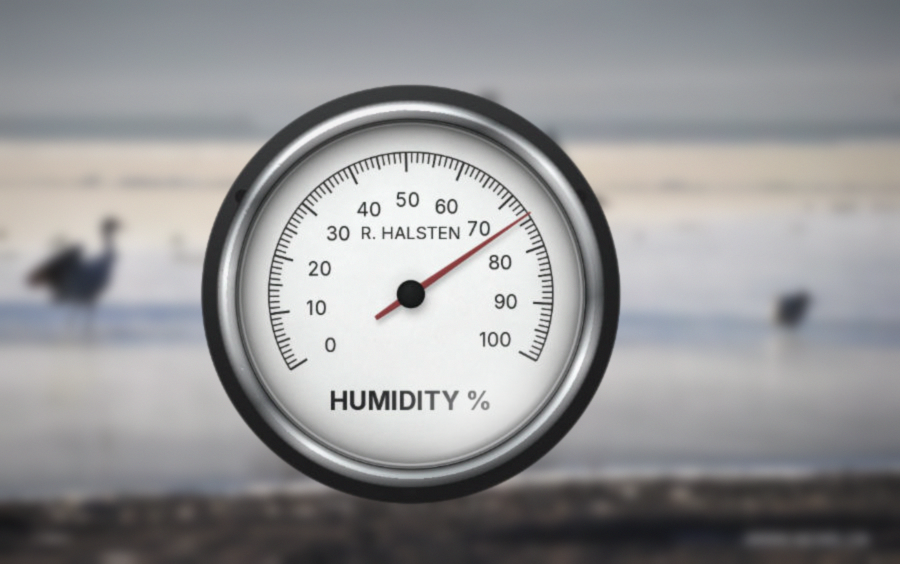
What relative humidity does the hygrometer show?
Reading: 74 %
